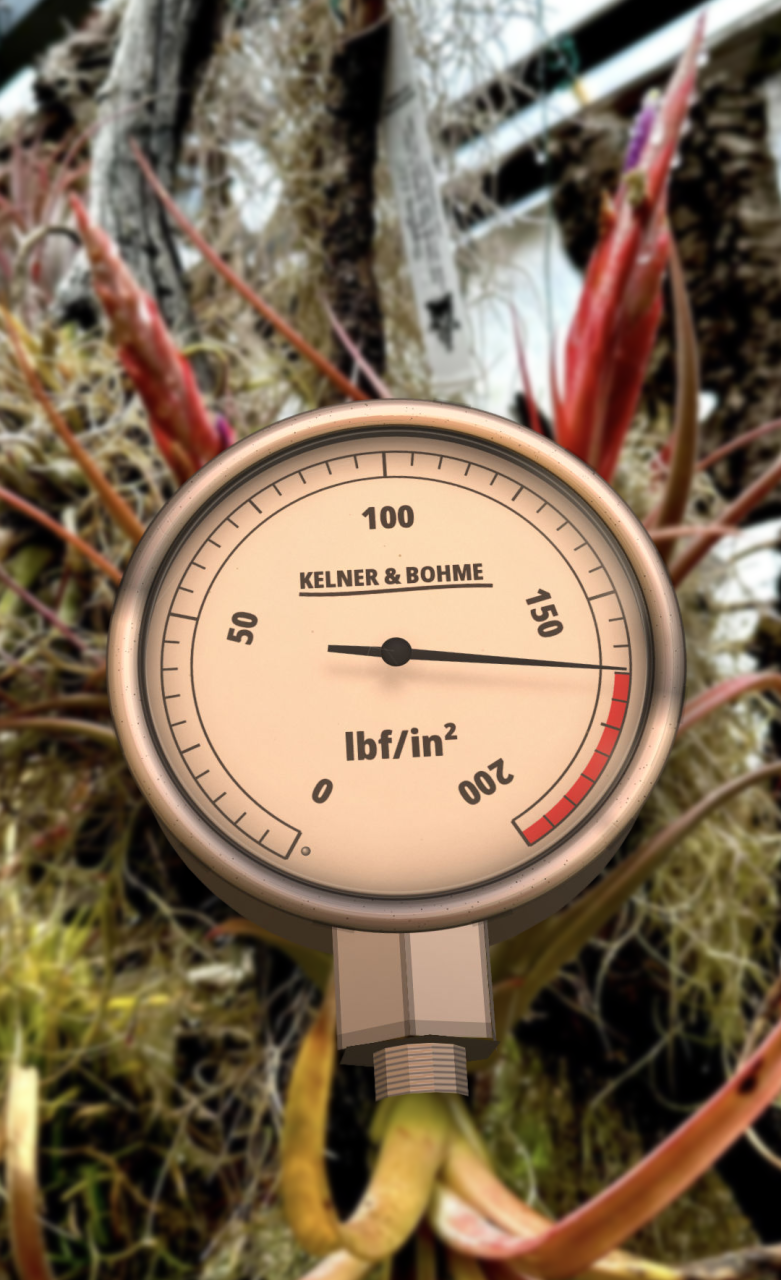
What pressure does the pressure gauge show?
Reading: 165 psi
